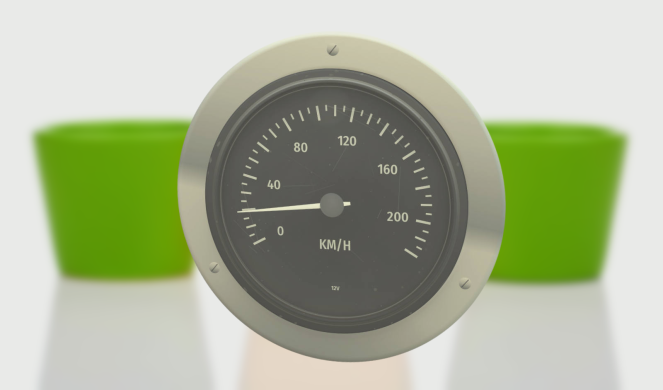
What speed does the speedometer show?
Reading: 20 km/h
